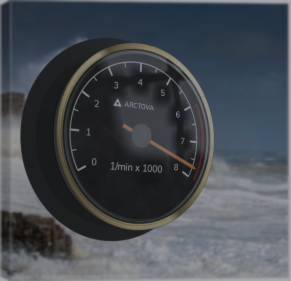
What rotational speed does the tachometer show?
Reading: 7750 rpm
